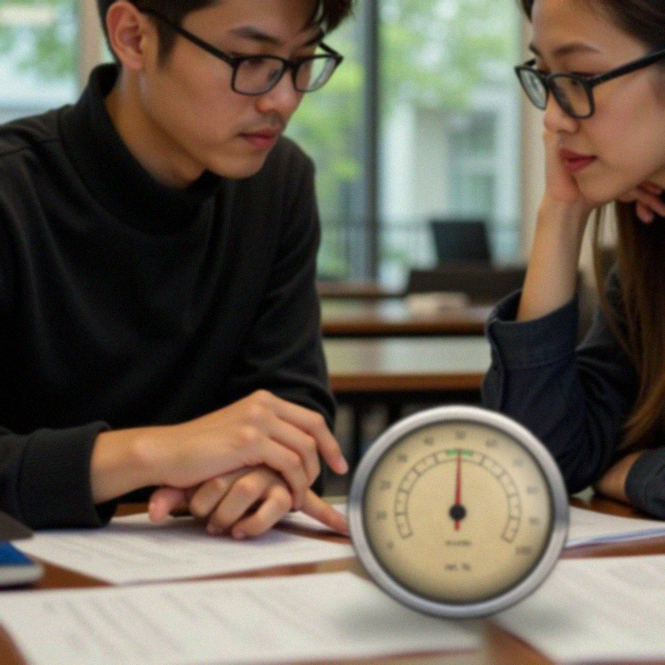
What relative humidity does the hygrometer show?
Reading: 50 %
